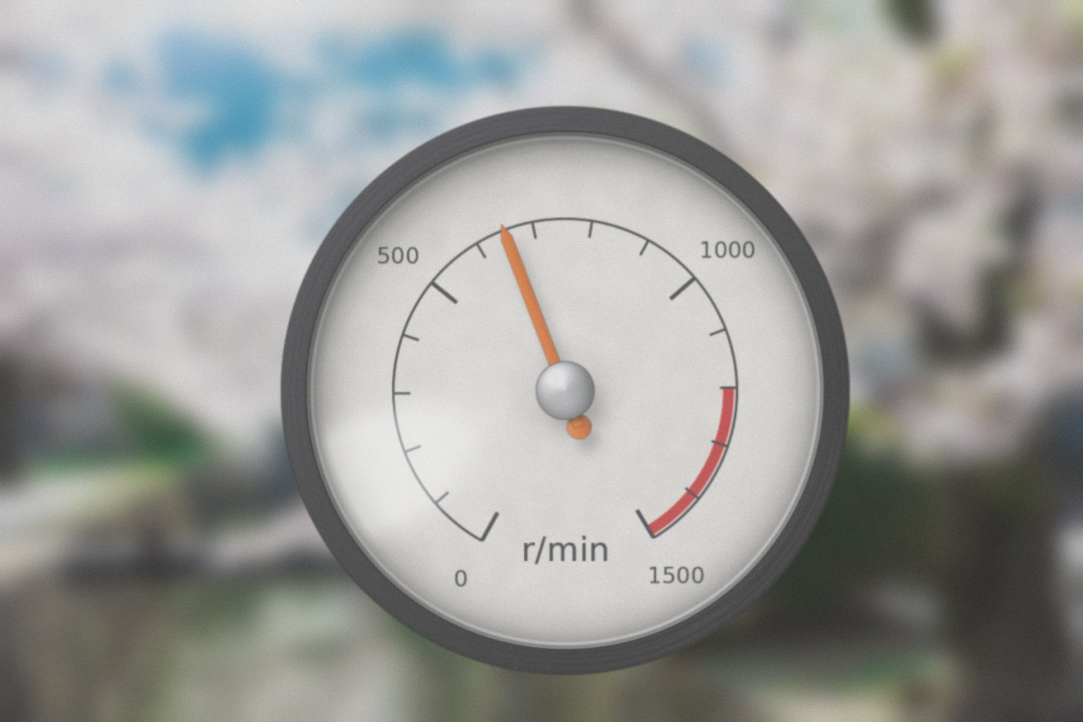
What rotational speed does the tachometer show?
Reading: 650 rpm
